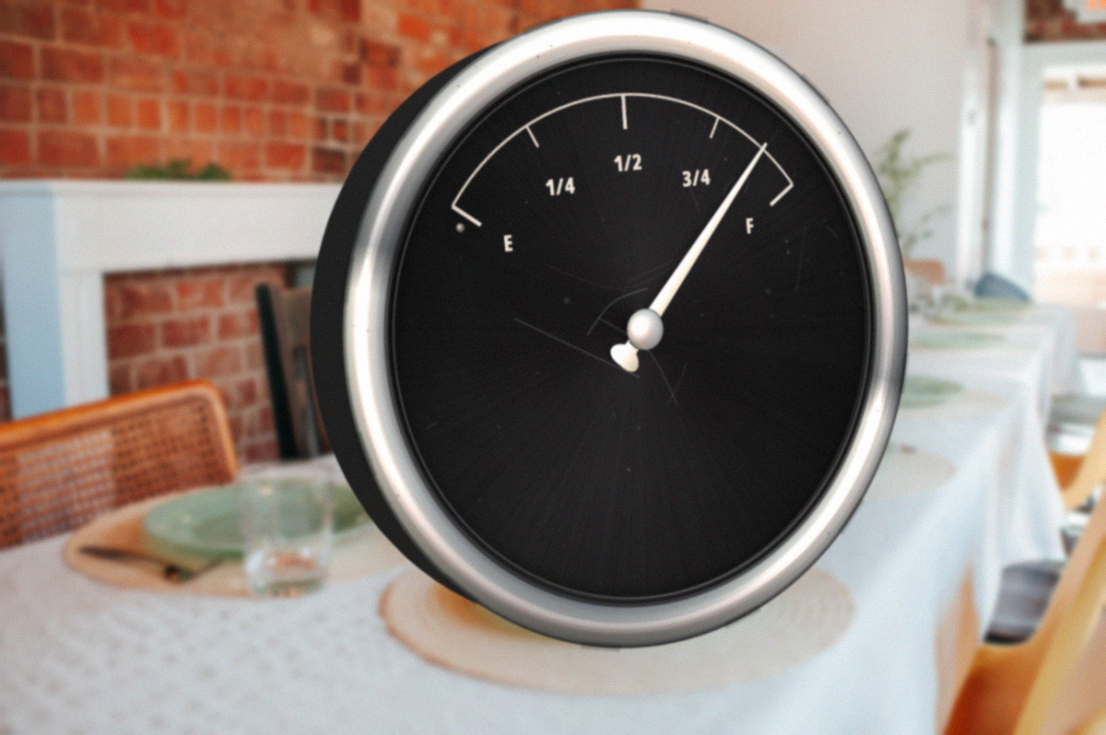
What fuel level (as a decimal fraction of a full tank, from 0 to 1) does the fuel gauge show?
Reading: 0.875
